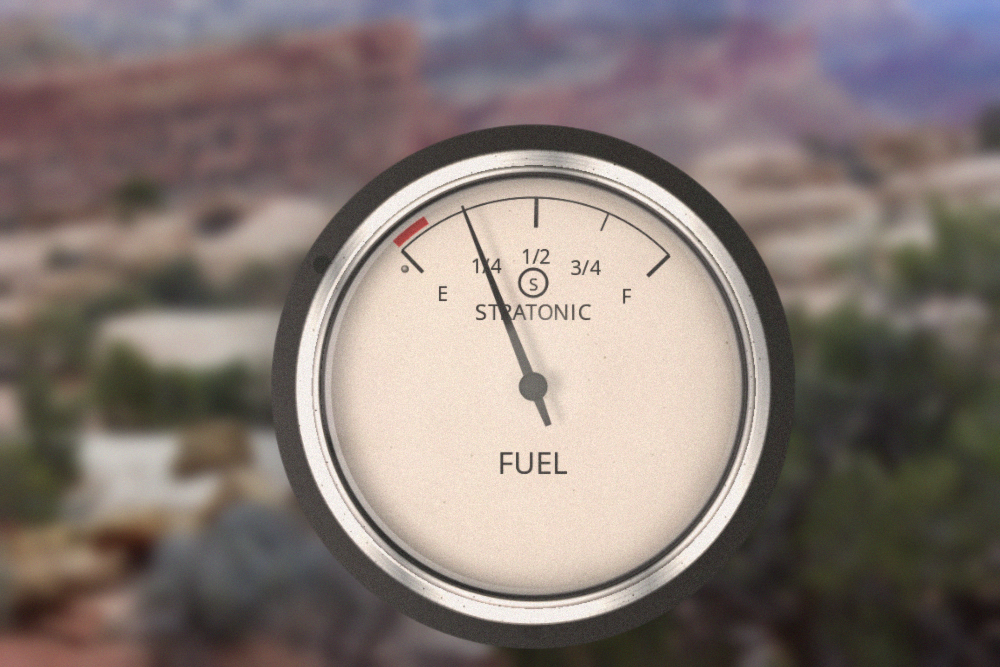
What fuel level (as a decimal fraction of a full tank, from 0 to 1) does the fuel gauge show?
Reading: 0.25
